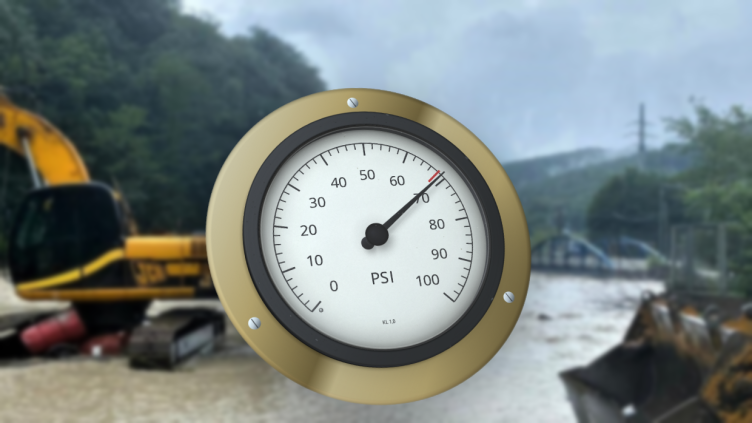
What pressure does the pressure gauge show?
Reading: 69 psi
